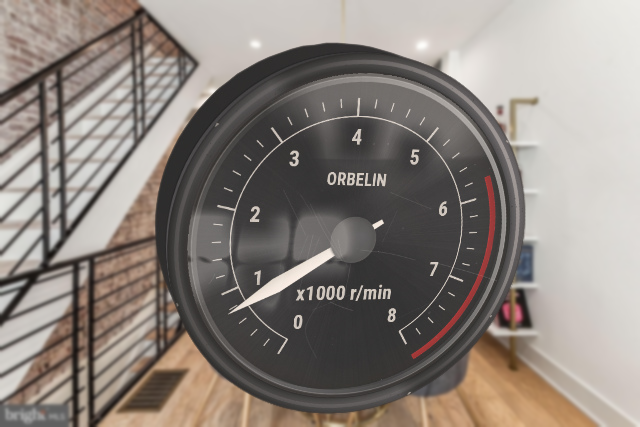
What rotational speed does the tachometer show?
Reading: 800 rpm
